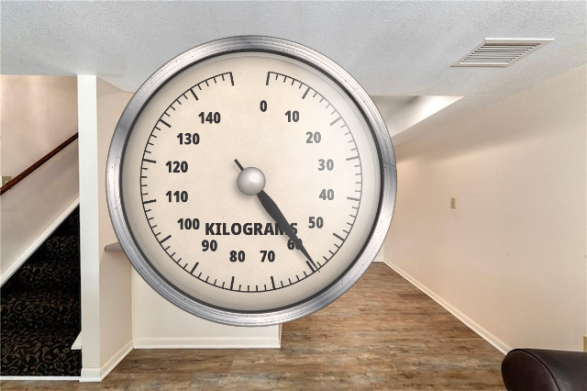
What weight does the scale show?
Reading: 59 kg
